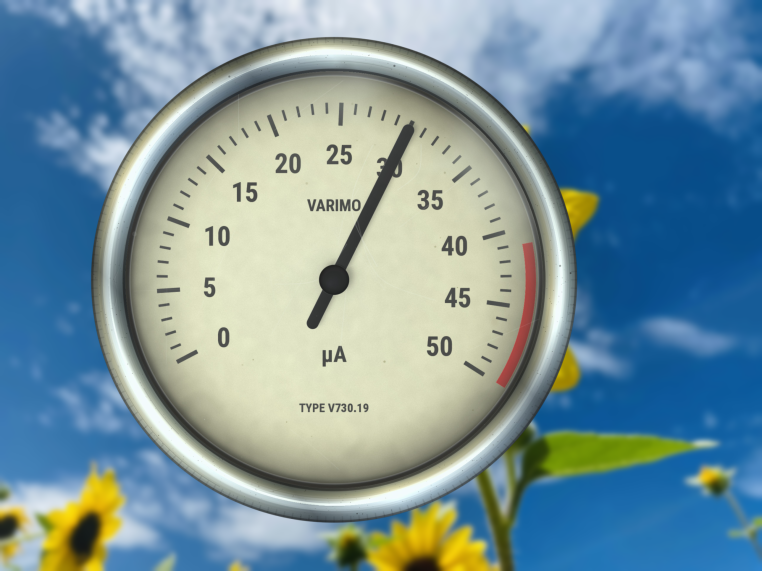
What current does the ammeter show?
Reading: 30 µA
